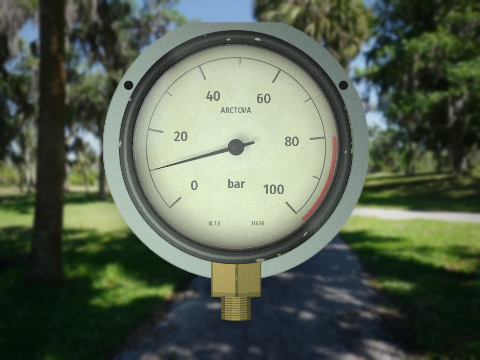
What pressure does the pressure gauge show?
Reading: 10 bar
